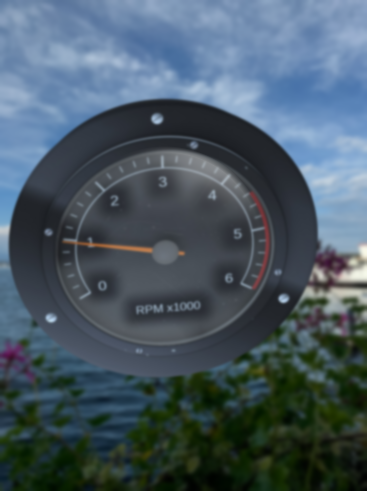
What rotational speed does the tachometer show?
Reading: 1000 rpm
